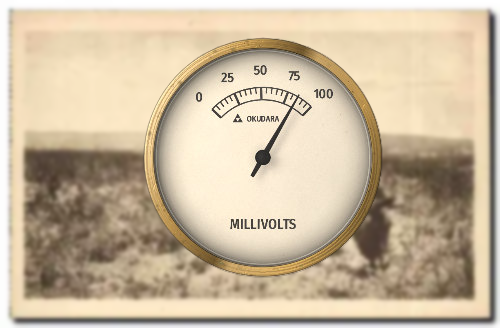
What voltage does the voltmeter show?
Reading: 85 mV
